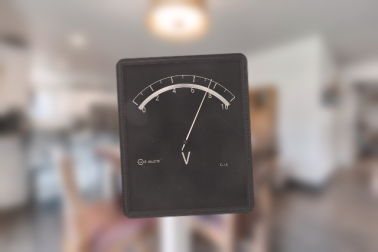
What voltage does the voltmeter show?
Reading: 7.5 V
